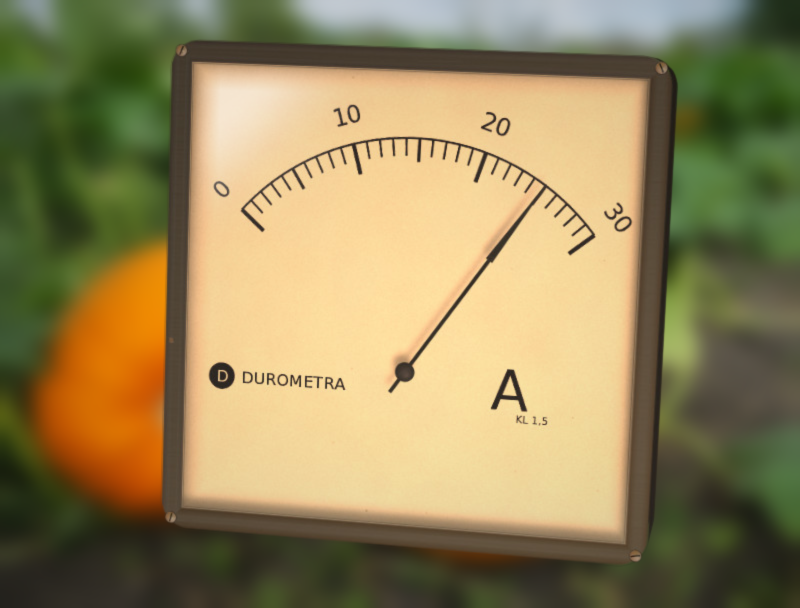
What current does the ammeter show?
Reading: 25 A
